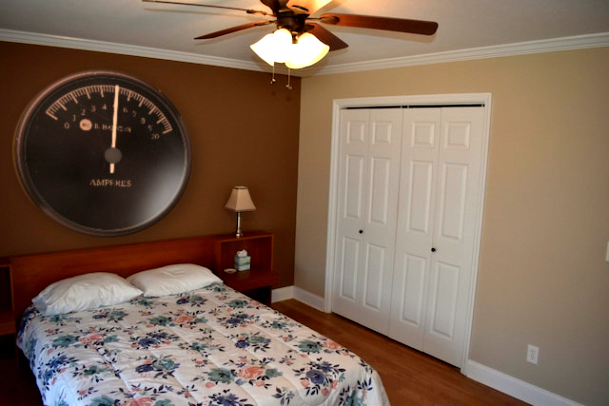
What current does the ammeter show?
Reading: 5 A
